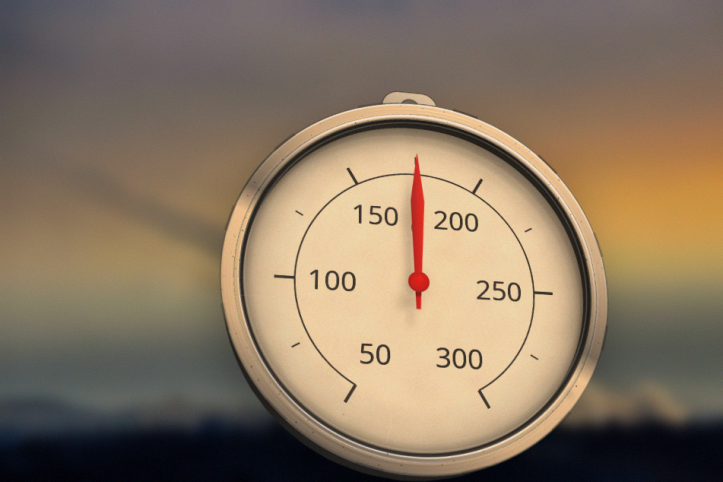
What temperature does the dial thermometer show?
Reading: 175 °C
